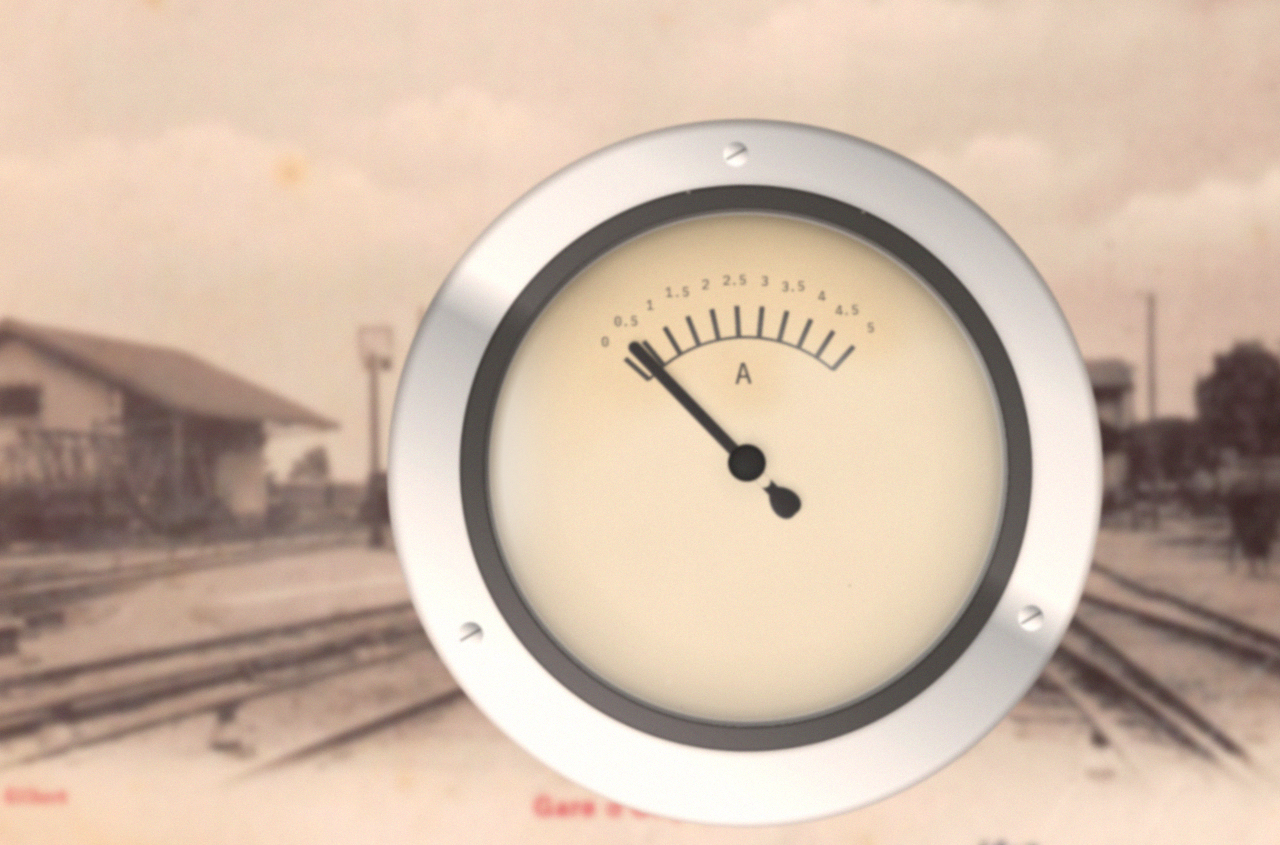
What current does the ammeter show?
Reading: 0.25 A
